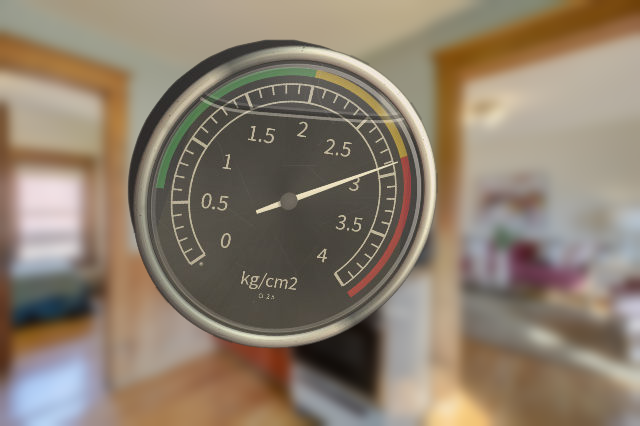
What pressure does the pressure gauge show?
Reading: 2.9 kg/cm²
